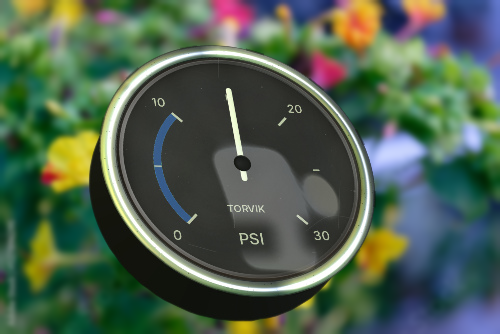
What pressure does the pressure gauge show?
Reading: 15 psi
